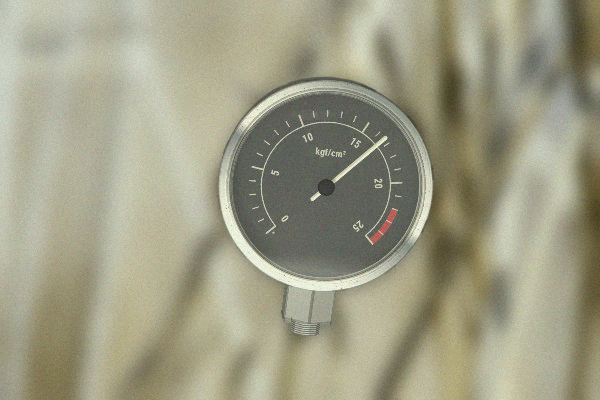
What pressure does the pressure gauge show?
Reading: 16.5 kg/cm²
